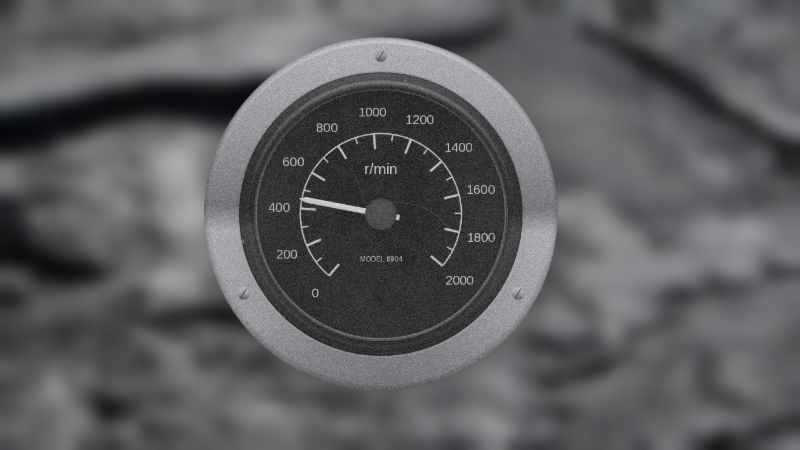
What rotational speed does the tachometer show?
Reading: 450 rpm
